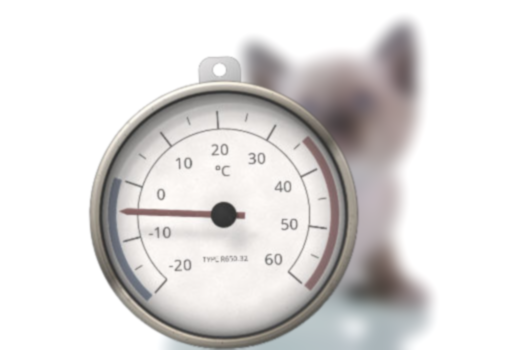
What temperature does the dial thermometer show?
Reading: -5 °C
